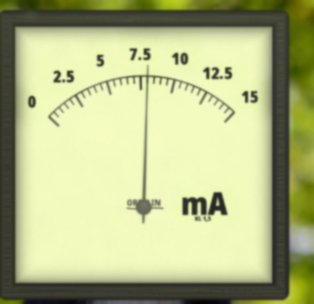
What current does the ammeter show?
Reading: 8 mA
